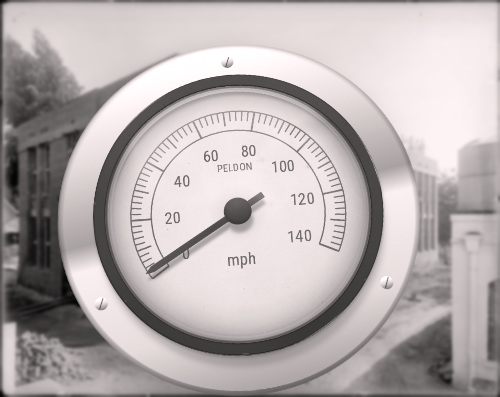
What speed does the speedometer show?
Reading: 2 mph
